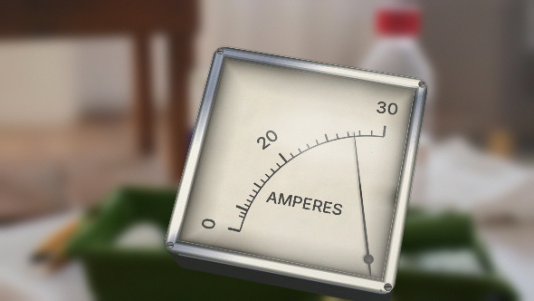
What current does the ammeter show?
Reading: 27.5 A
